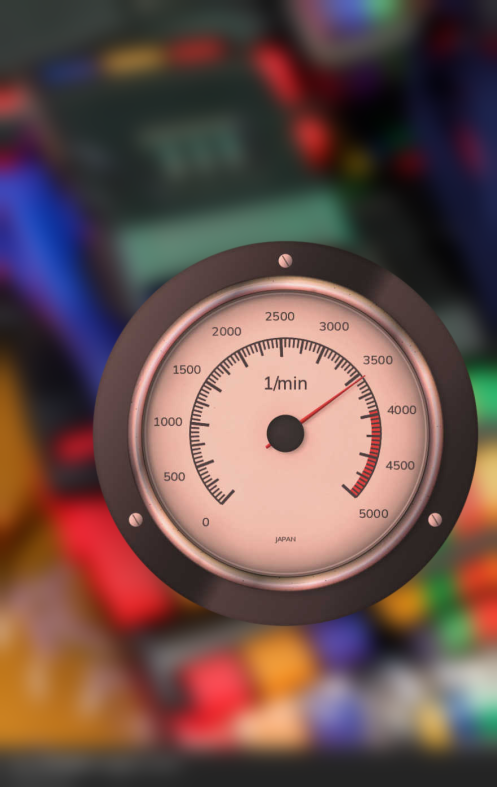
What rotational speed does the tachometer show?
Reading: 3550 rpm
